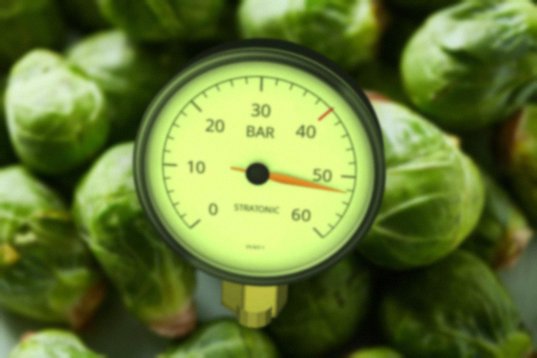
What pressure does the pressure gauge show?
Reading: 52 bar
